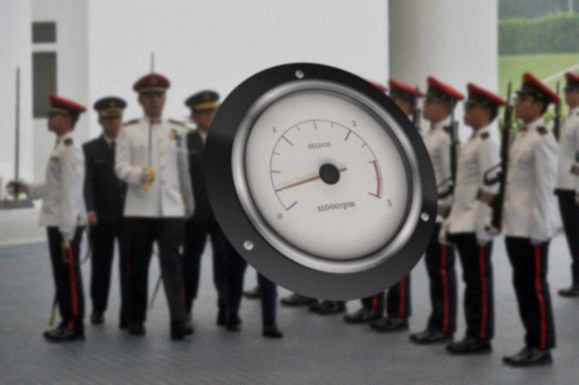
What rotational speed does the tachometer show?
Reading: 250 rpm
